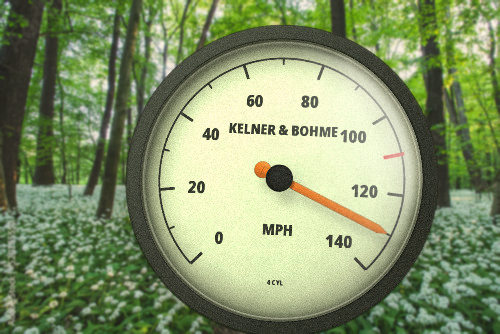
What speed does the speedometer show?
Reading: 130 mph
